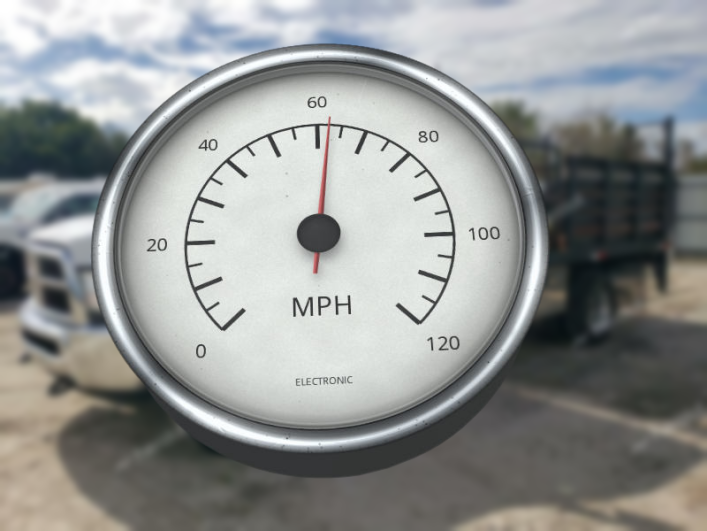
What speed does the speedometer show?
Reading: 62.5 mph
